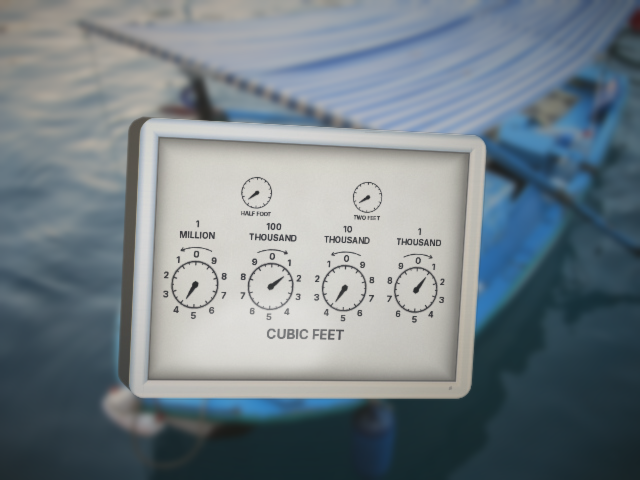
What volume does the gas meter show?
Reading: 414100 ft³
